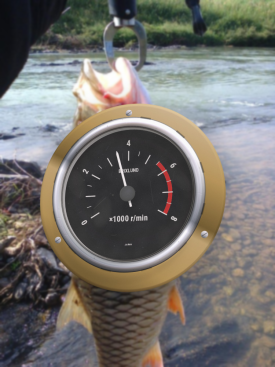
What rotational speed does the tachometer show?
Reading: 3500 rpm
